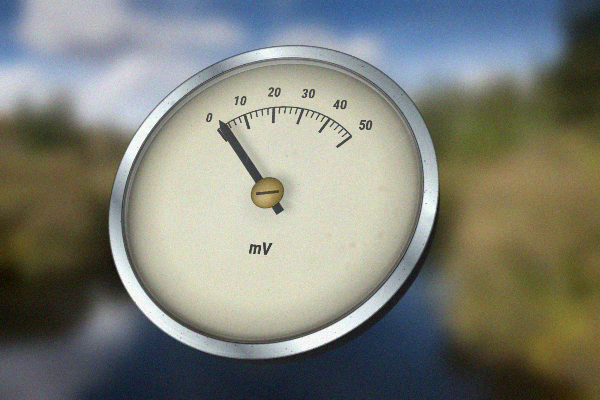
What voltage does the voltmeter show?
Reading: 2 mV
